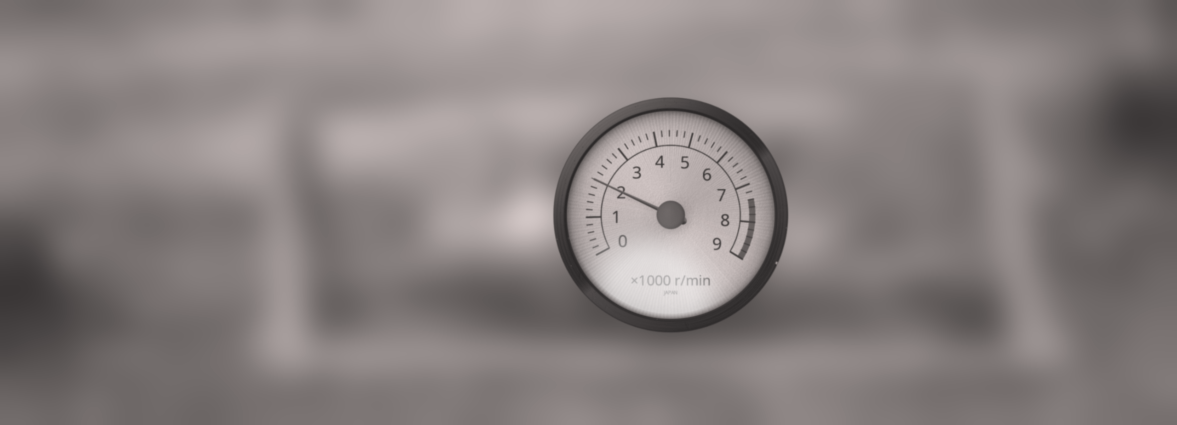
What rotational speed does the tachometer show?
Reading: 2000 rpm
